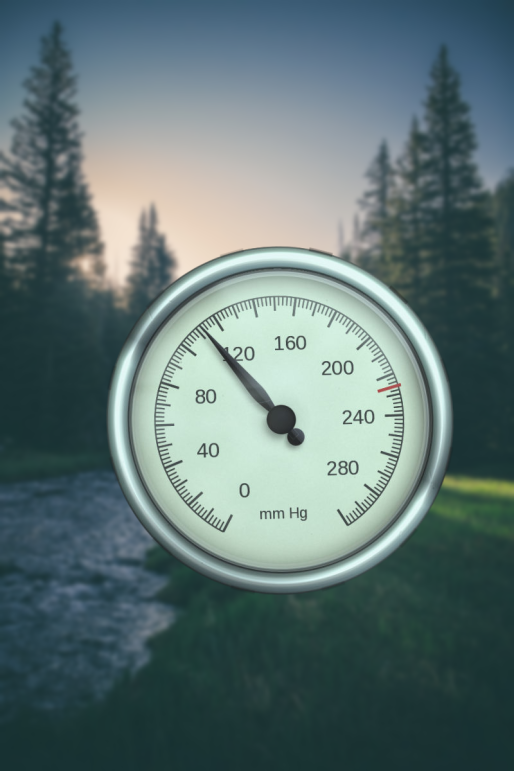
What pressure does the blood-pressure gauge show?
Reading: 112 mmHg
